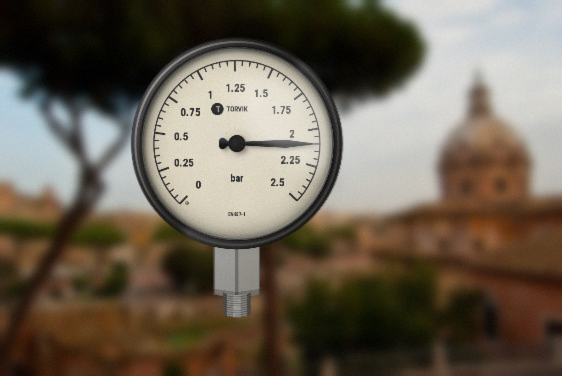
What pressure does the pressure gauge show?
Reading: 2.1 bar
